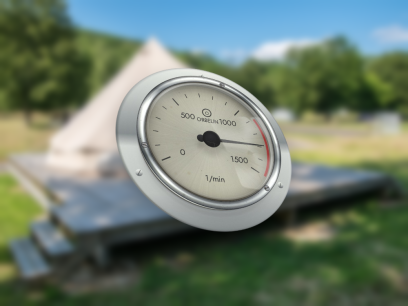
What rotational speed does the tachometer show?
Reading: 1300 rpm
